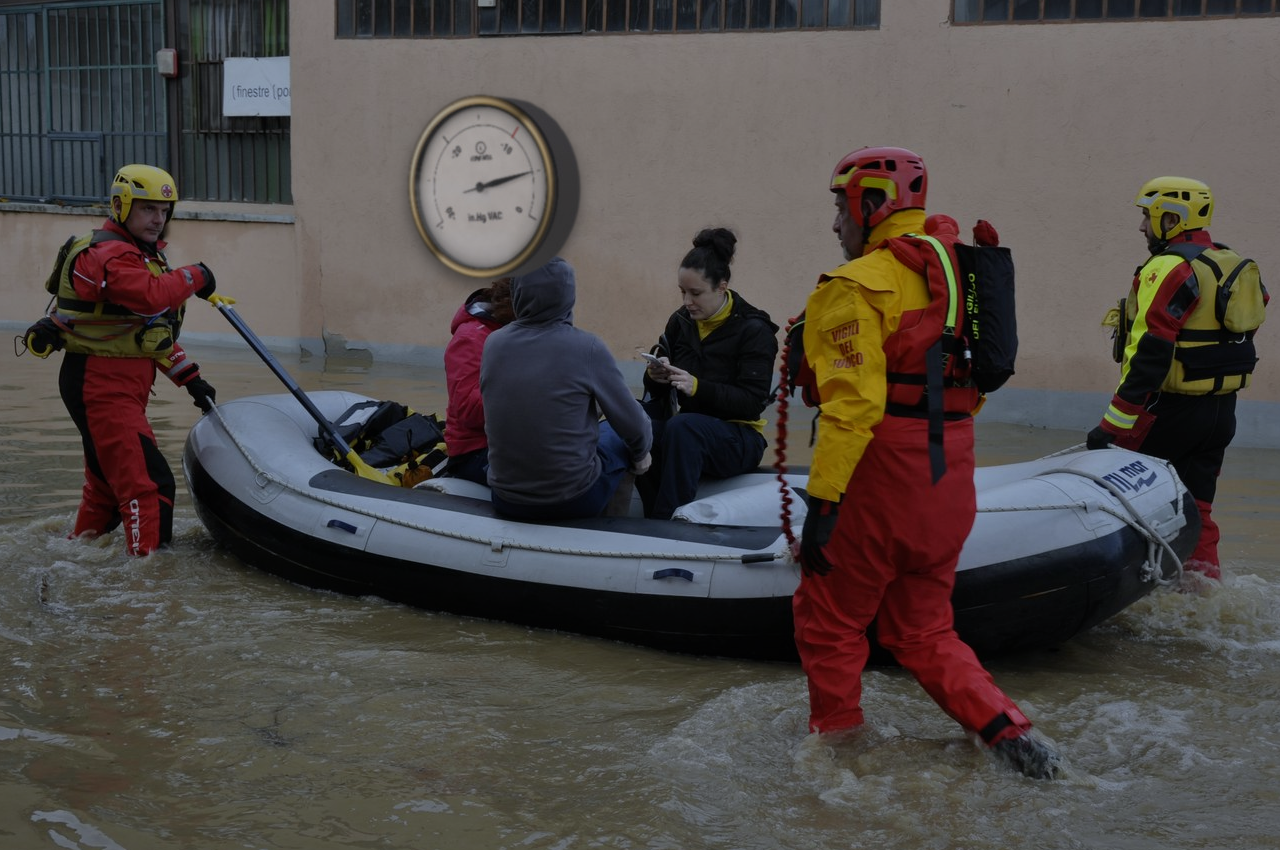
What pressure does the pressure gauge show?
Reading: -5 inHg
